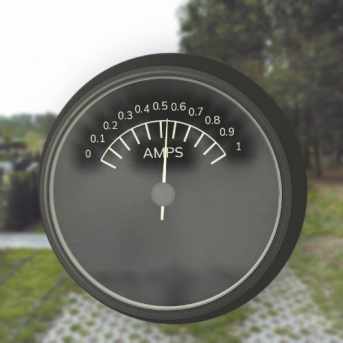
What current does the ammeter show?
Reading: 0.55 A
